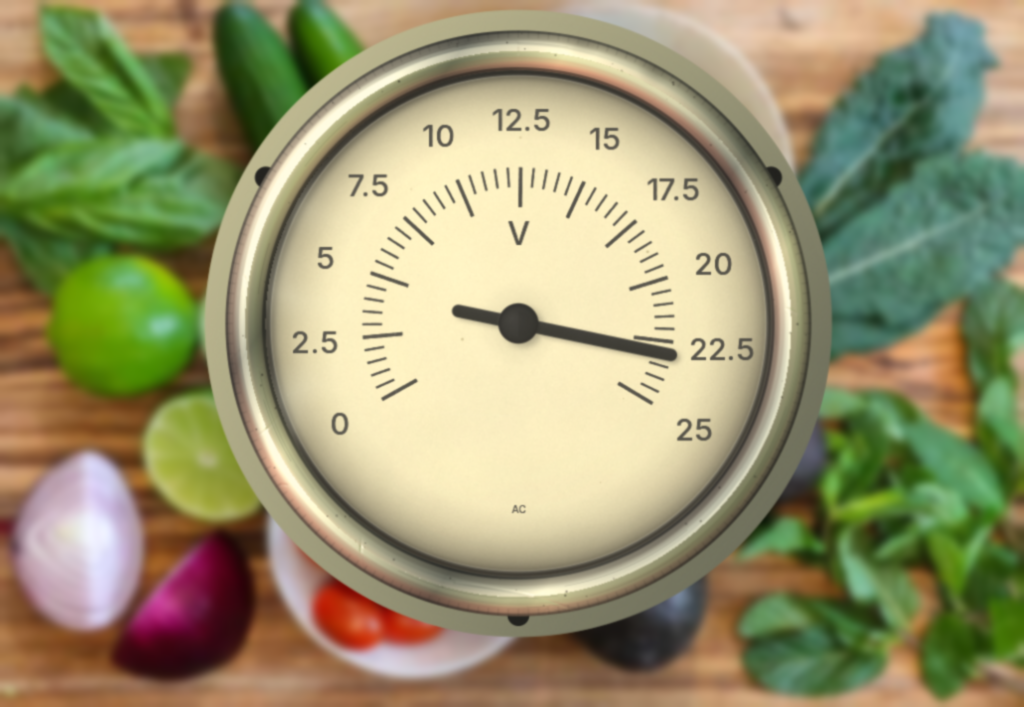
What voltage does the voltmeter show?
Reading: 23 V
